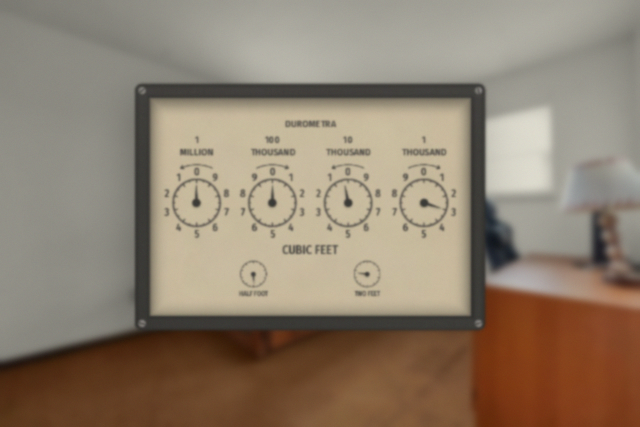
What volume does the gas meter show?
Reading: 300 ft³
